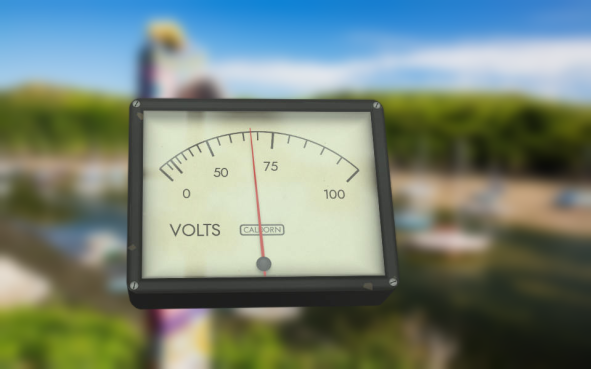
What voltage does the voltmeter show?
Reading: 67.5 V
